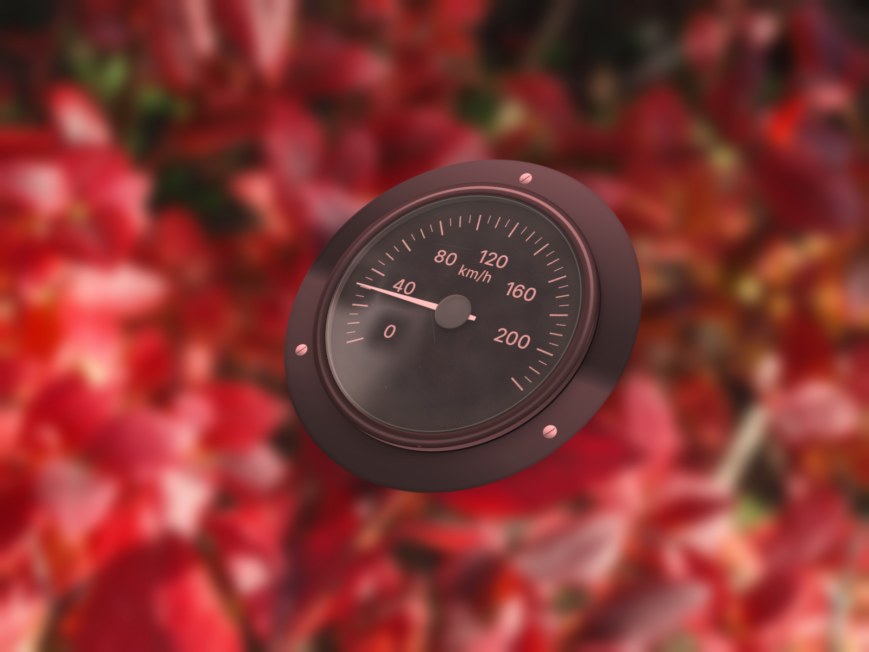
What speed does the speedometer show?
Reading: 30 km/h
